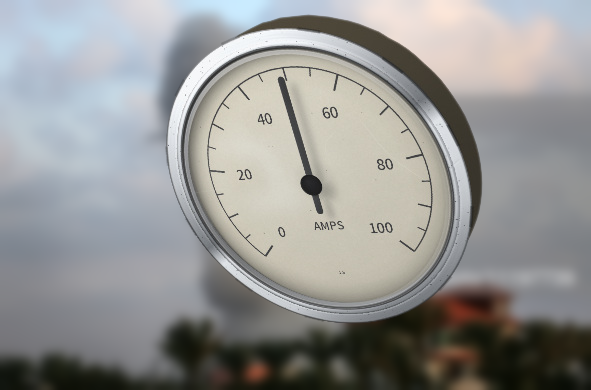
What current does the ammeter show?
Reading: 50 A
